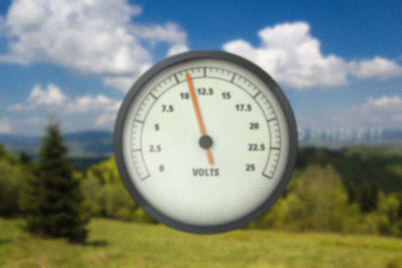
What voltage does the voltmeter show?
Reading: 11 V
